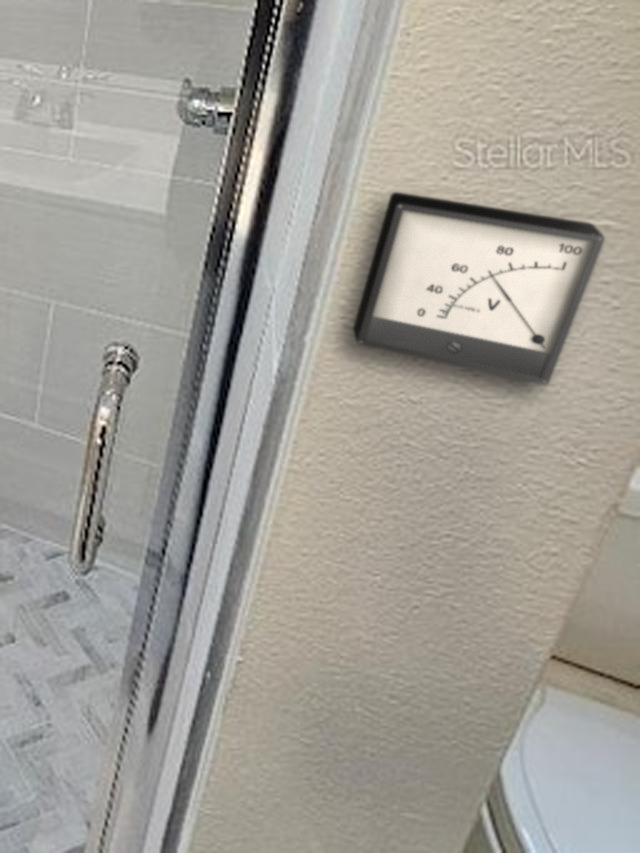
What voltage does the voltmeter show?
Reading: 70 V
